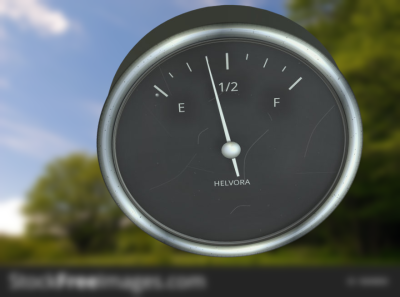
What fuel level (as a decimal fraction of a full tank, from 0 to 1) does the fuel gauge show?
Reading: 0.375
